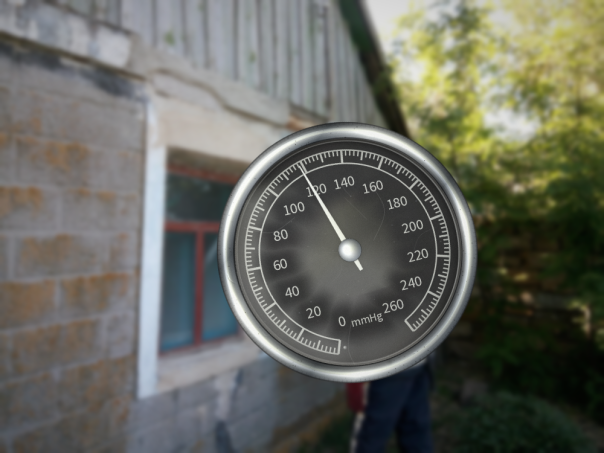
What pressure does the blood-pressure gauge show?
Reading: 118 mmHg
